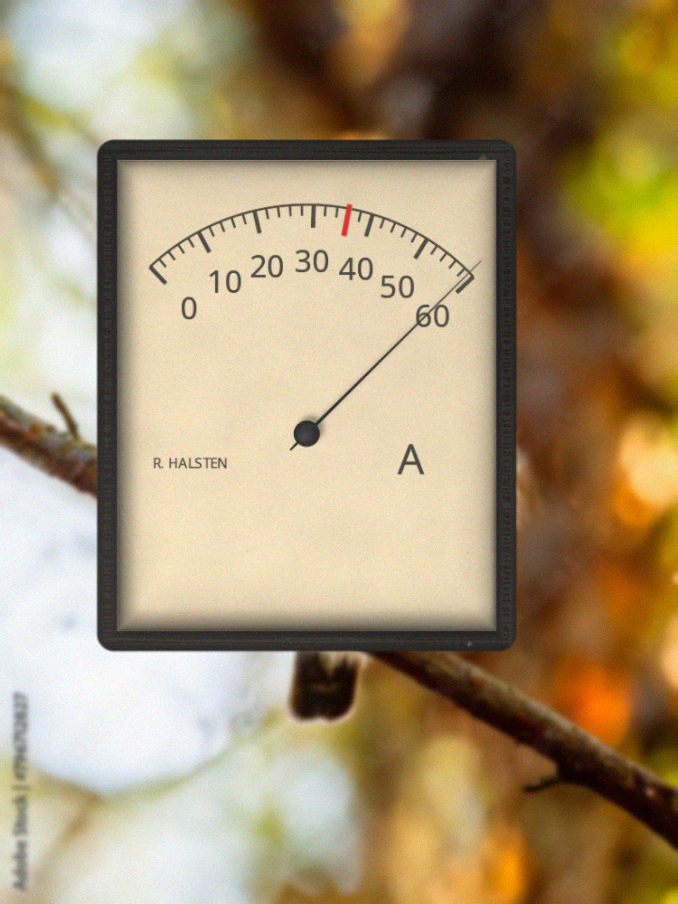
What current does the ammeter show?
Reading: 59 A
